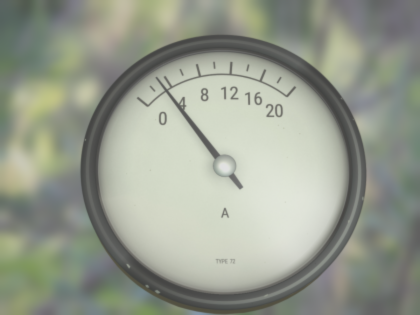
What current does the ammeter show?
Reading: 3 A
